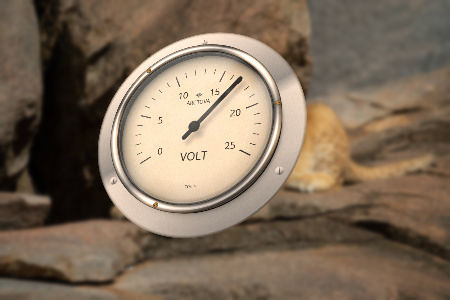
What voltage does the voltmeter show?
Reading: 17 V
